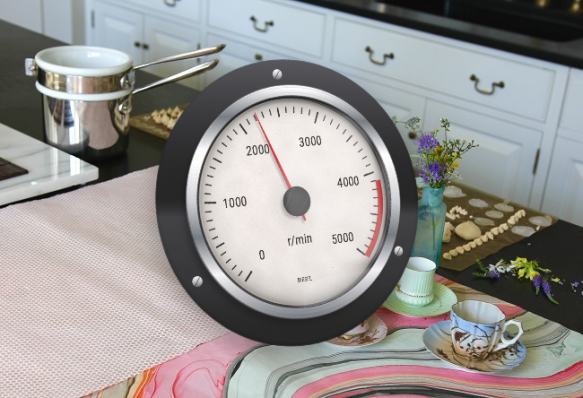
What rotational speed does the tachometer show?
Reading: 2200 rpm
